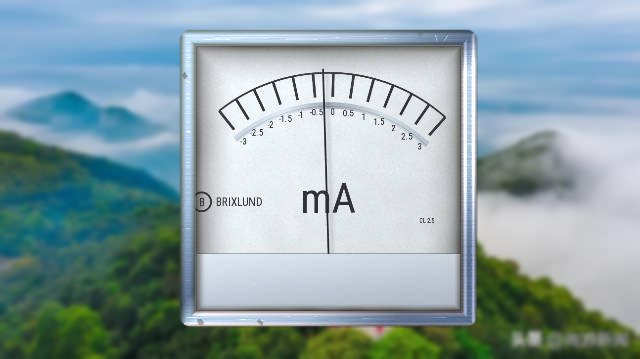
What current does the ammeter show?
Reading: -0.25 mA
